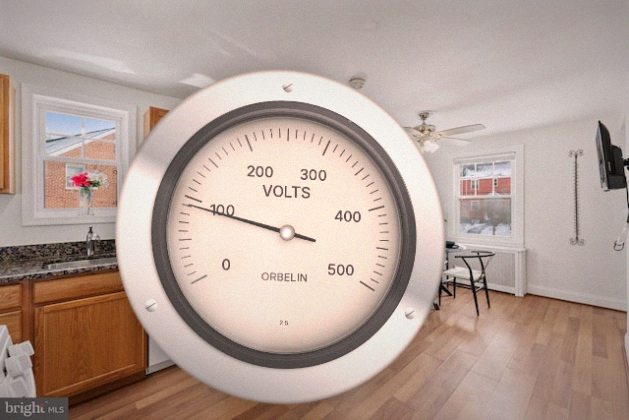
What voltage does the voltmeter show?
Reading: 90 V
